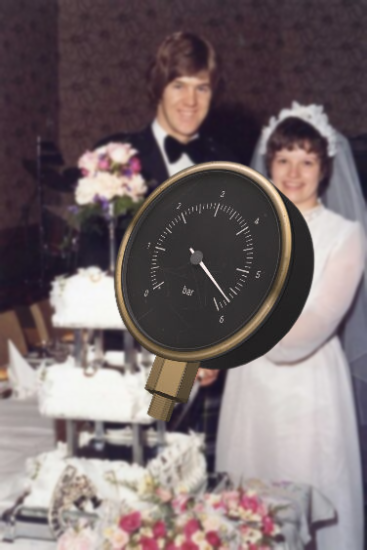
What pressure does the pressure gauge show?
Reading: 5.7 bar
